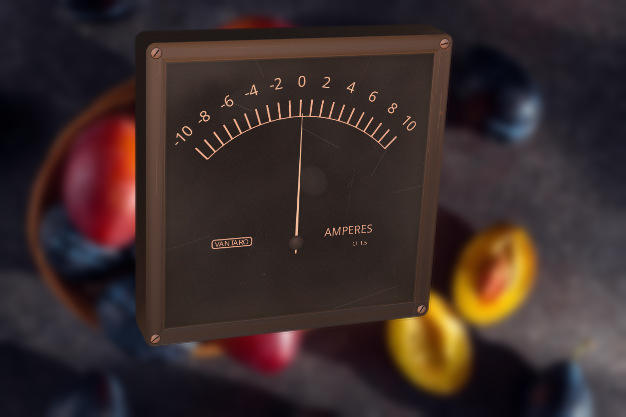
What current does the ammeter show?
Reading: 0 A
